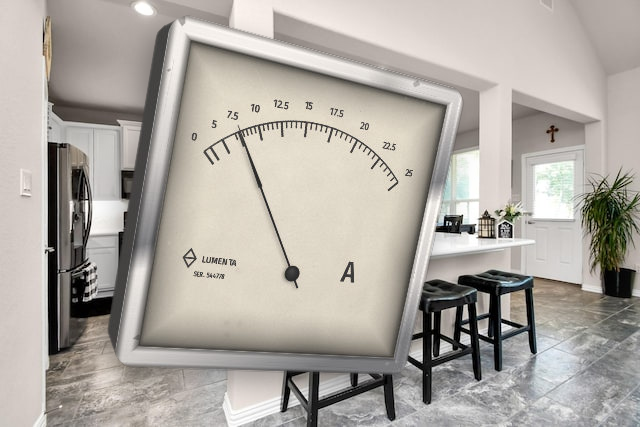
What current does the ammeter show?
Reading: 7.5 A
